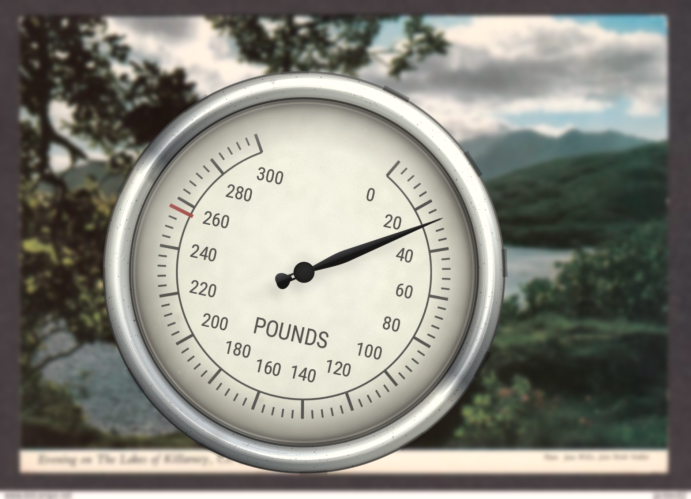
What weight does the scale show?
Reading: 28 lb
